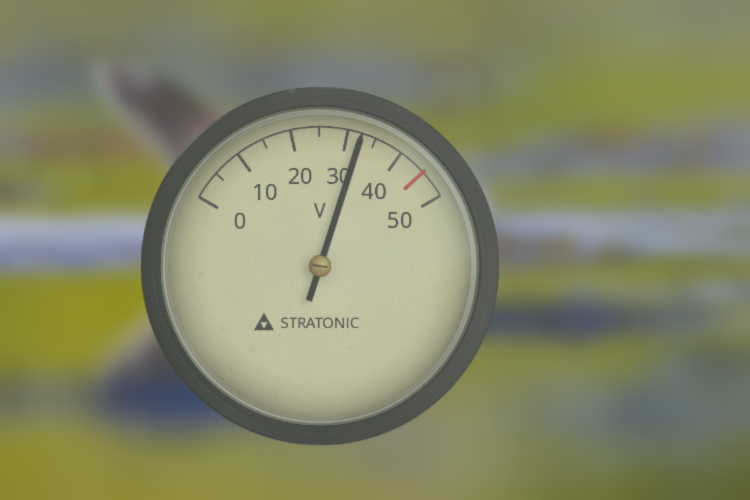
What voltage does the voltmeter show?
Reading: 32.5 V
